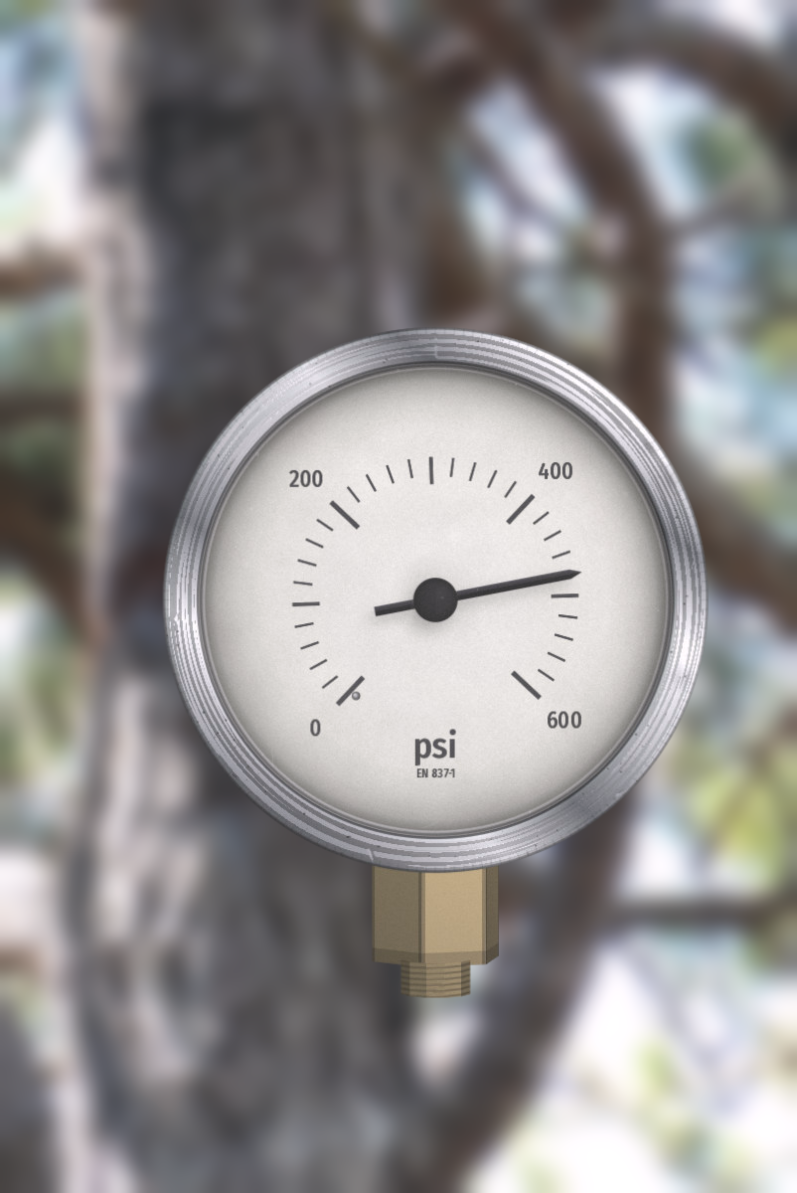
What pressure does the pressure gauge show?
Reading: 480 psi
